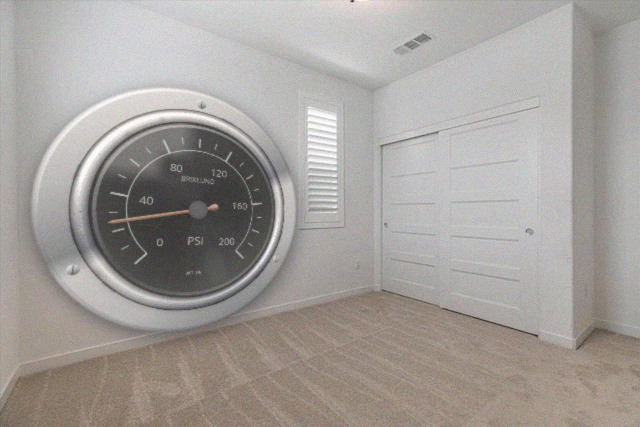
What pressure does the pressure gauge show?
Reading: 25 psi
